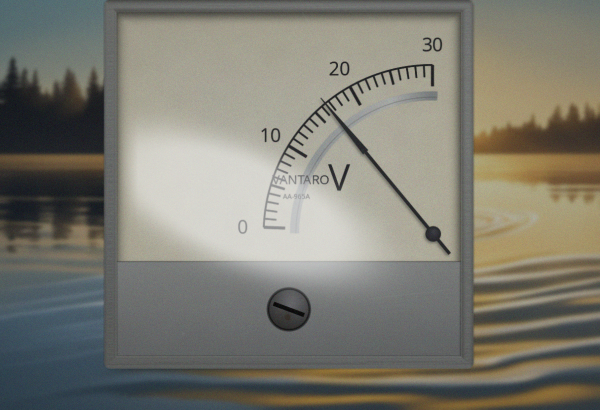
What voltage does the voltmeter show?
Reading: 16.5 V
